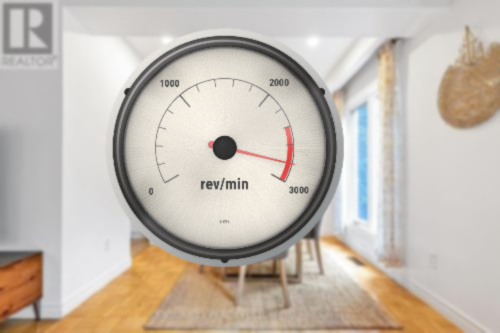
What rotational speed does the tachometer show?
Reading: 2800 rpm
